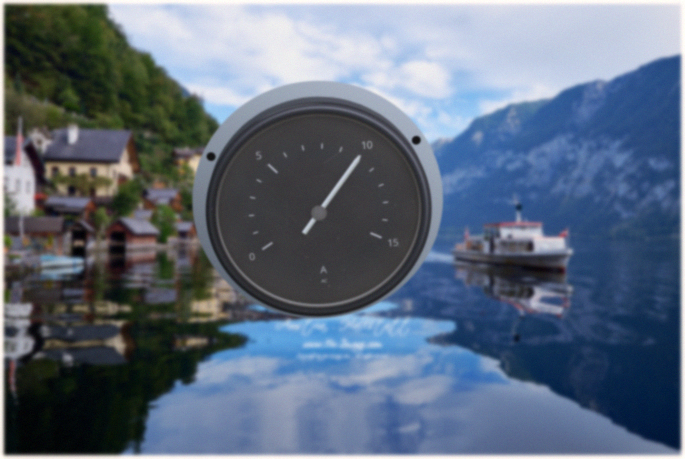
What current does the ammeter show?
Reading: 10 A
